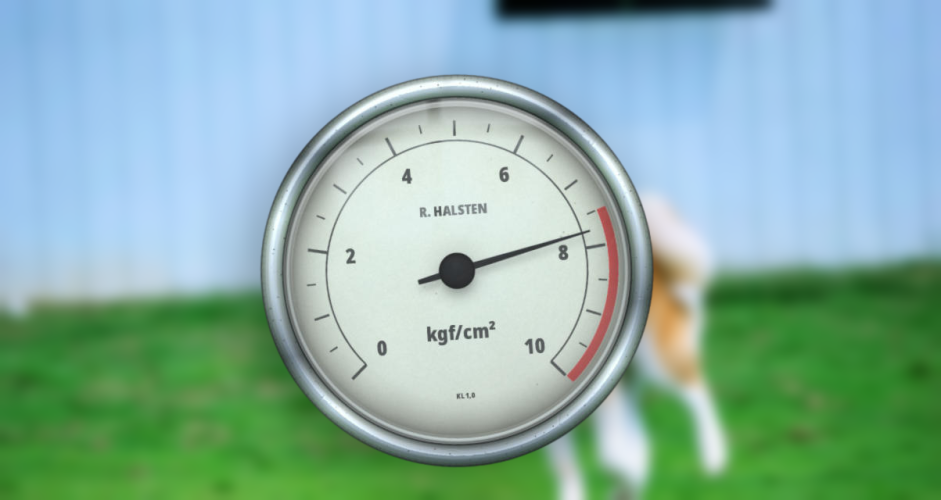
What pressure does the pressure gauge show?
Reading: 7.75 kg/cm²
